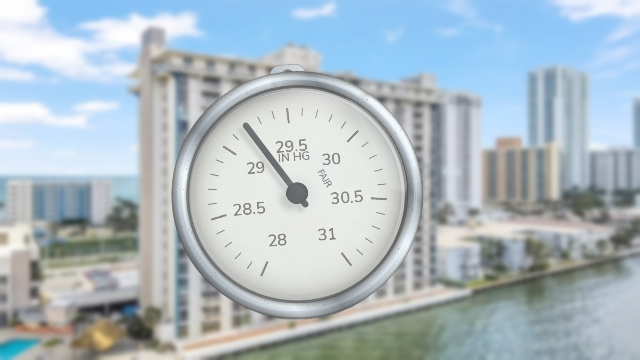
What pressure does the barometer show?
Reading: 29.2 inHg
